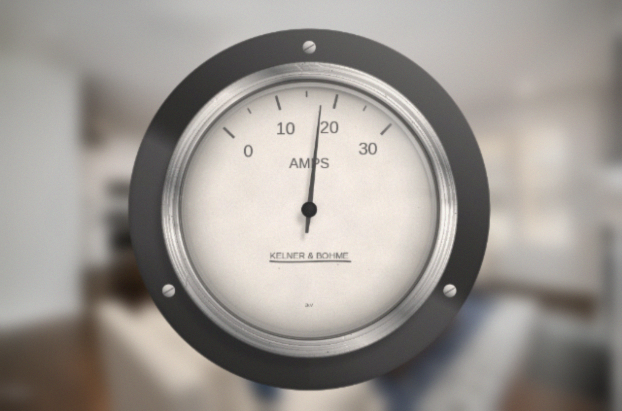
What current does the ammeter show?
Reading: 17.5 A
